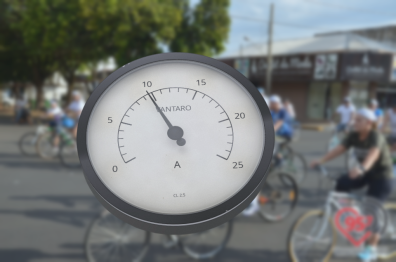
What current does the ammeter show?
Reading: 9.5 A
